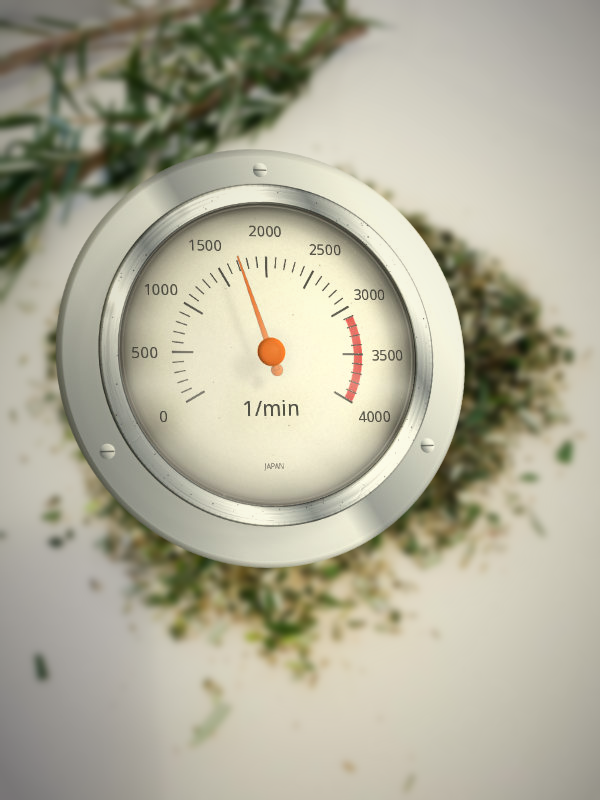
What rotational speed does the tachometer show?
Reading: 1700 rpm
